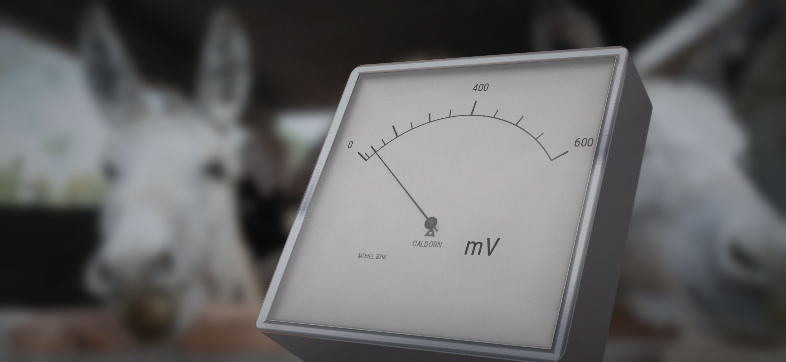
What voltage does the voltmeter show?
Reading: 100 mV
